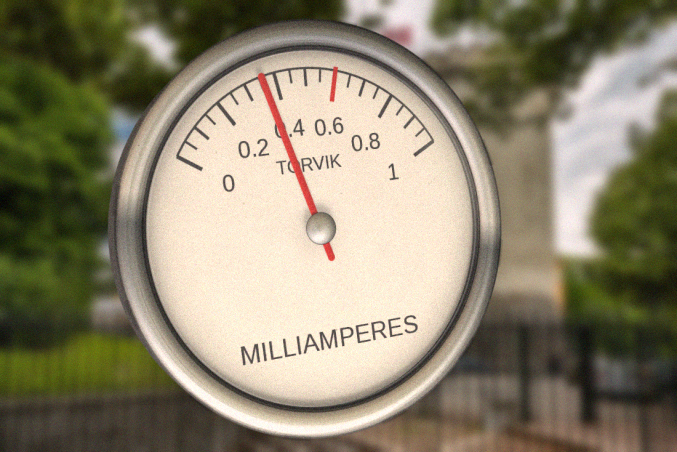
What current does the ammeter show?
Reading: 0.35 mA
